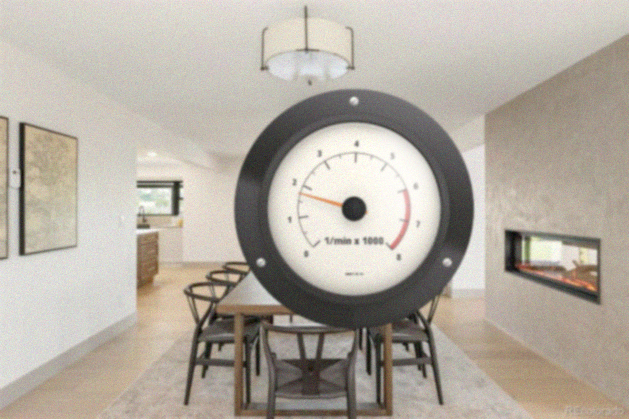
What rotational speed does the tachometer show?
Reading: 1750 rpm
